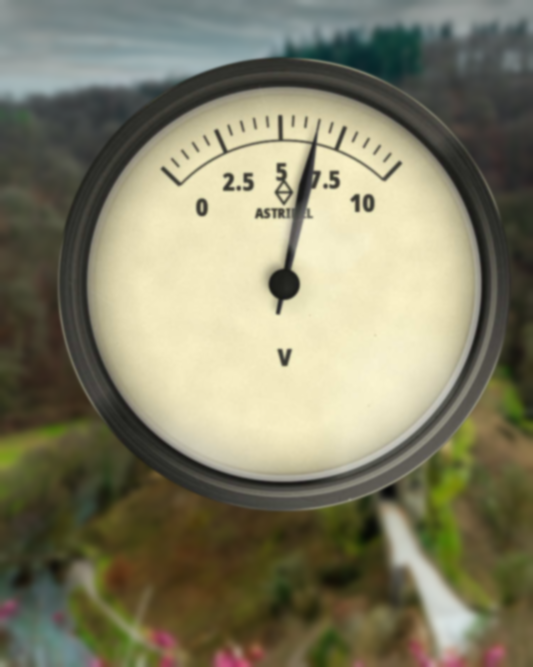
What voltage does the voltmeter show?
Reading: 6.5 V
